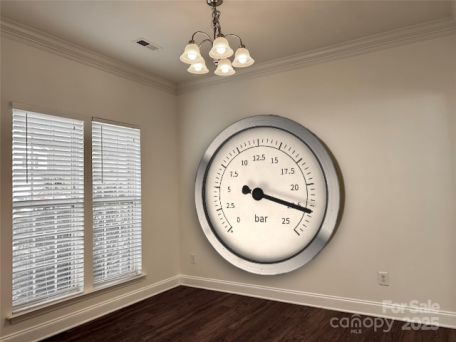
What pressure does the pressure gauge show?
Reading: 22.5 bar
